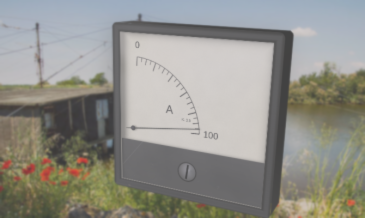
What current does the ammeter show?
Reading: 95 A
